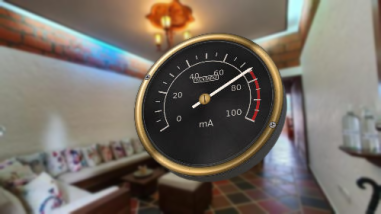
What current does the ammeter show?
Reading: 75 mA
